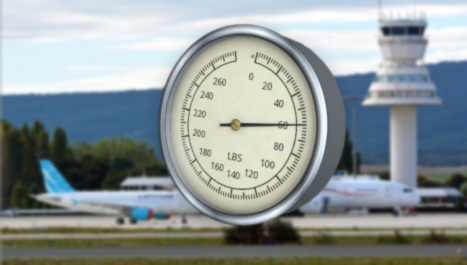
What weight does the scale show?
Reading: 60 lb
